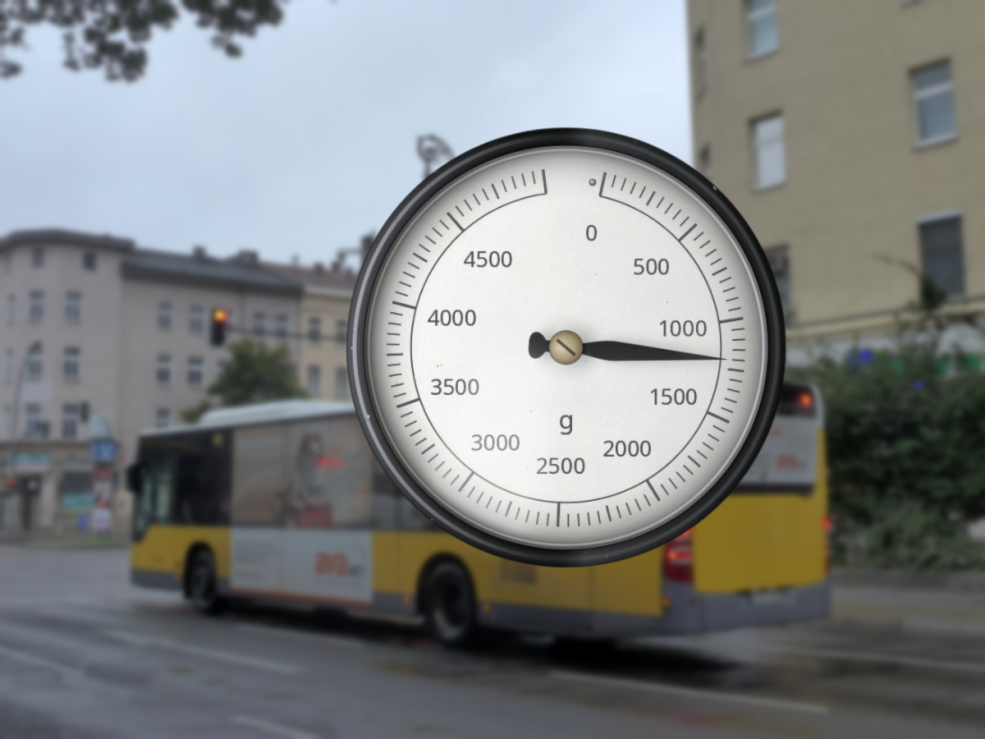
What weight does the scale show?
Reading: 1200 g
